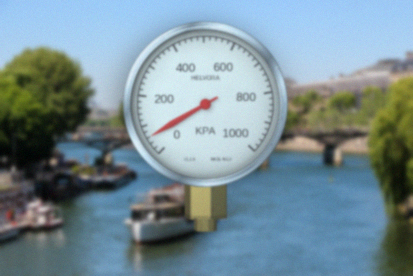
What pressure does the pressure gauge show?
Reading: 60 kPa
